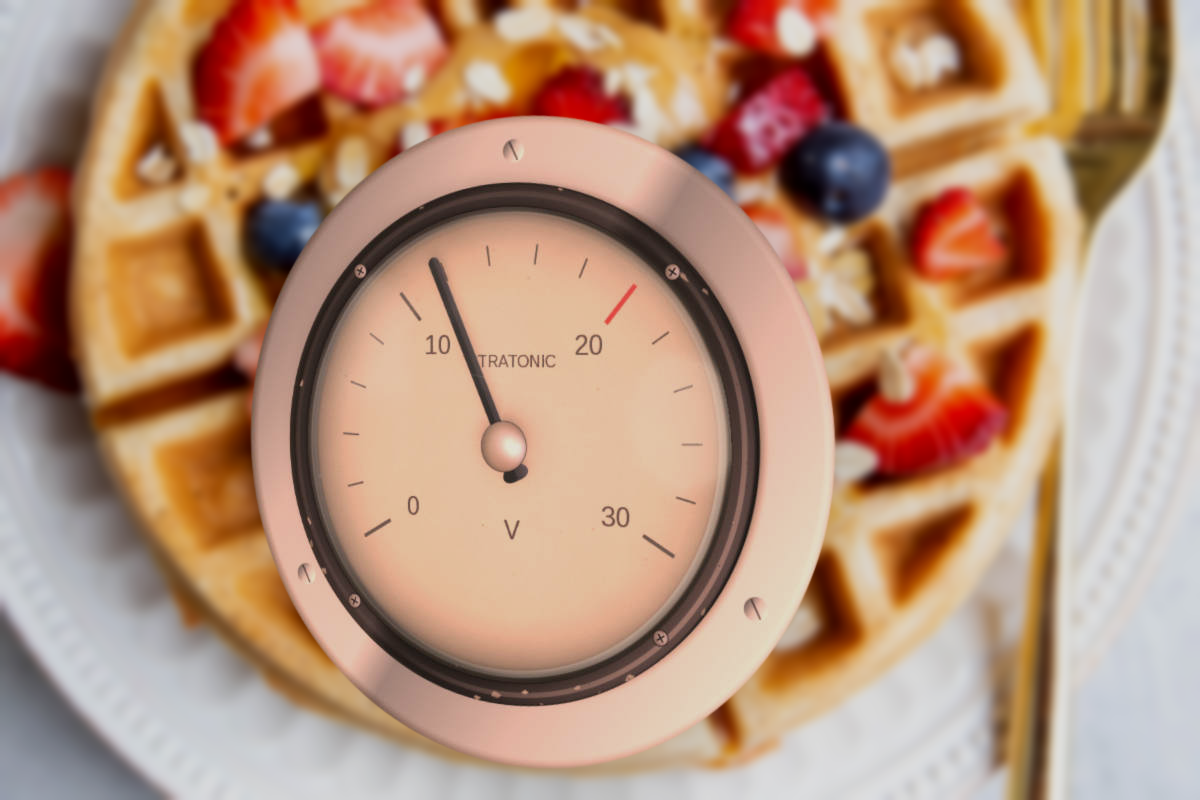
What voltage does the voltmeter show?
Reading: 12 V
